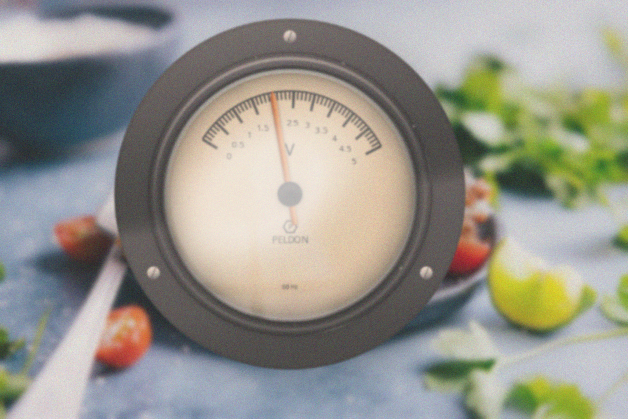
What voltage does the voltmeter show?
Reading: 2 V
